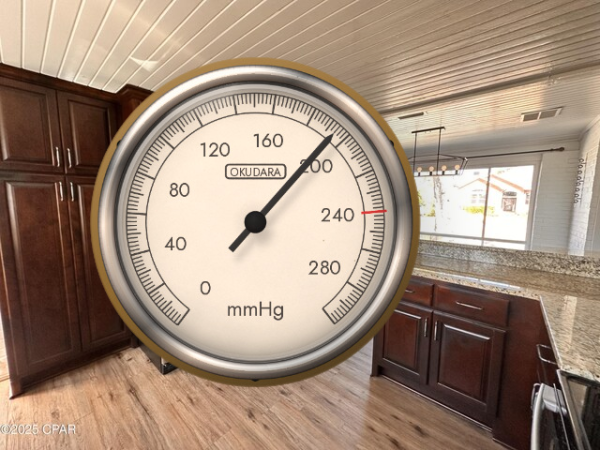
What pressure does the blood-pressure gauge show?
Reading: 194 mmHg
